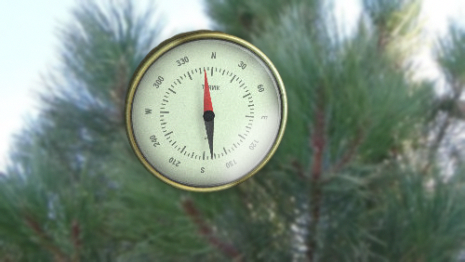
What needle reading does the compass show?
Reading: 350 °
